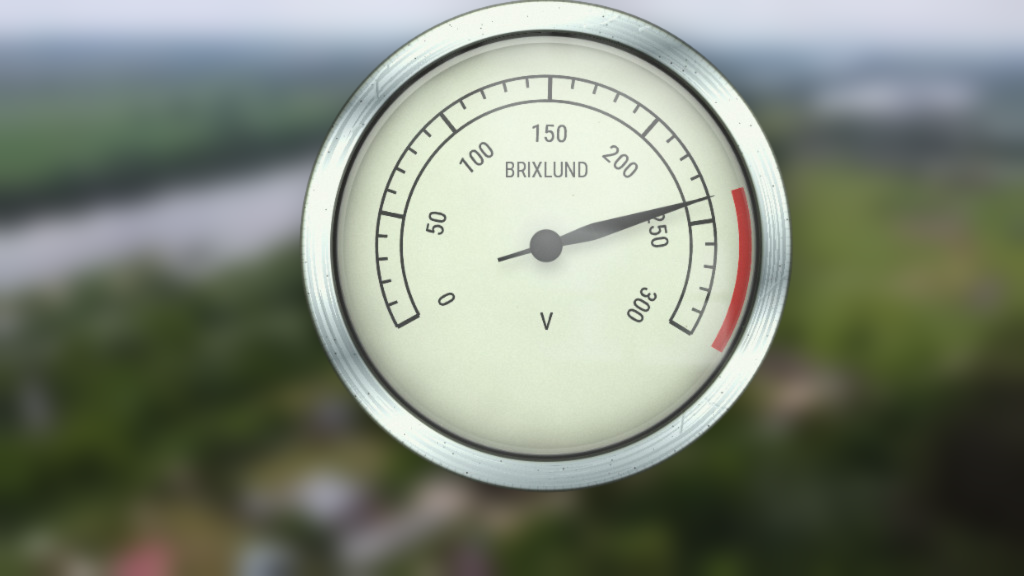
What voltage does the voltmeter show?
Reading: 240 V
